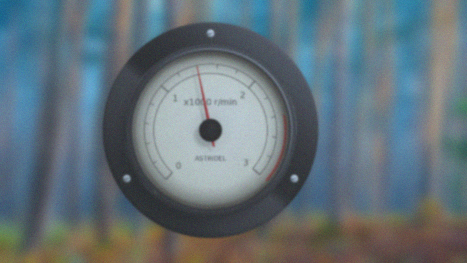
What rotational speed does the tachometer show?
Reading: 1400 rpm
